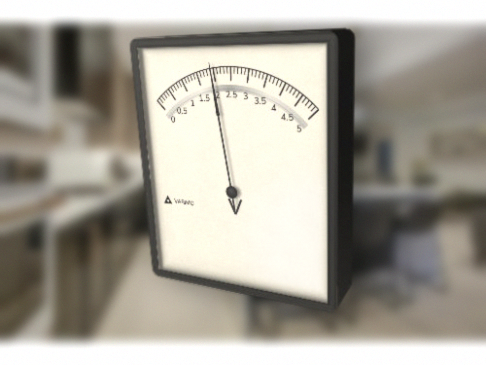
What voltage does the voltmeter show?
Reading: 2 V
